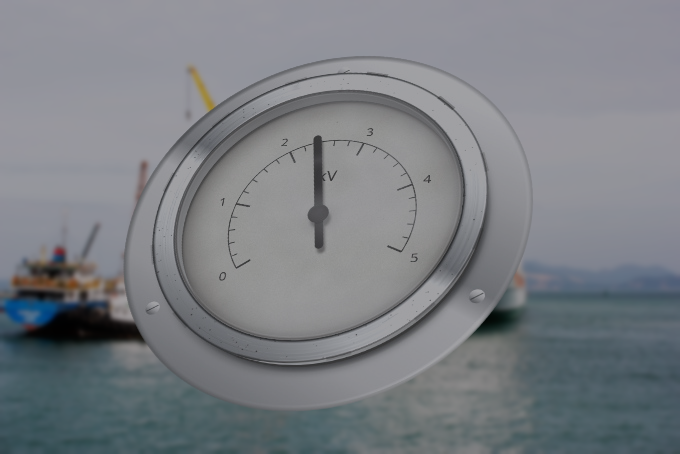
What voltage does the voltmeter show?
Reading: 2.4 kV
